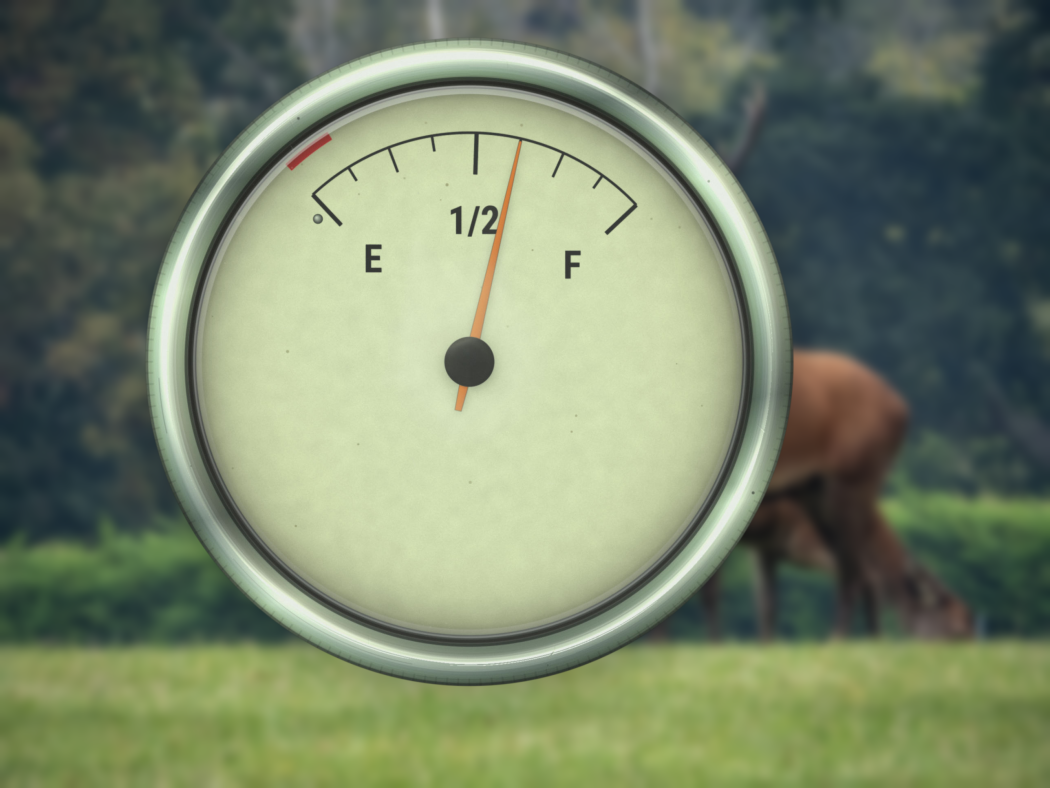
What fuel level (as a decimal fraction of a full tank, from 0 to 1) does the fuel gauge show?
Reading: 0.625
